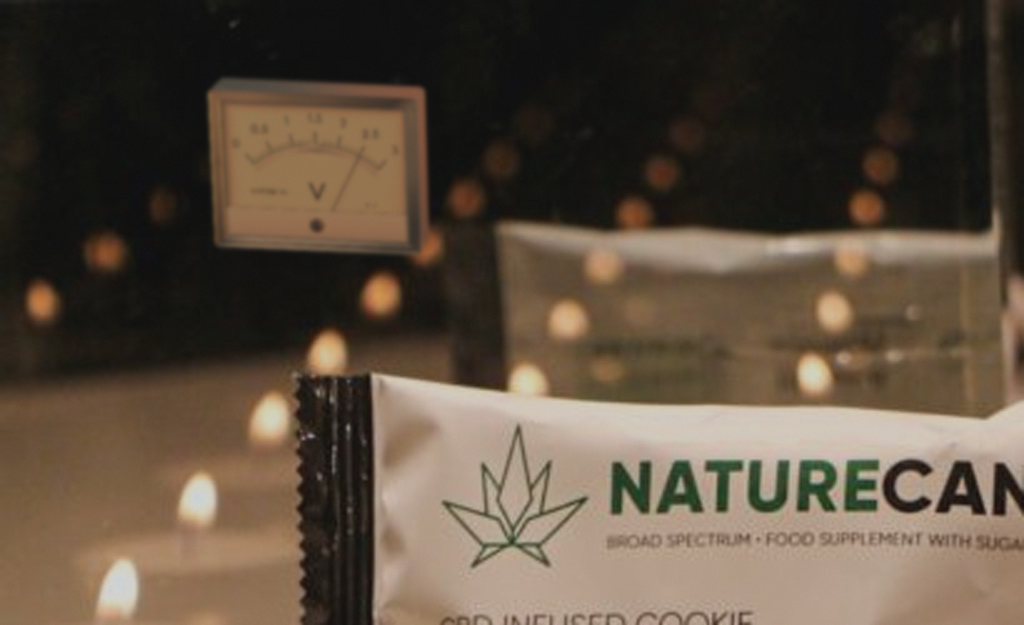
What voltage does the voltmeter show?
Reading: 2.5 V
